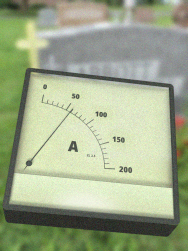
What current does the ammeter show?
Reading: 60 A
